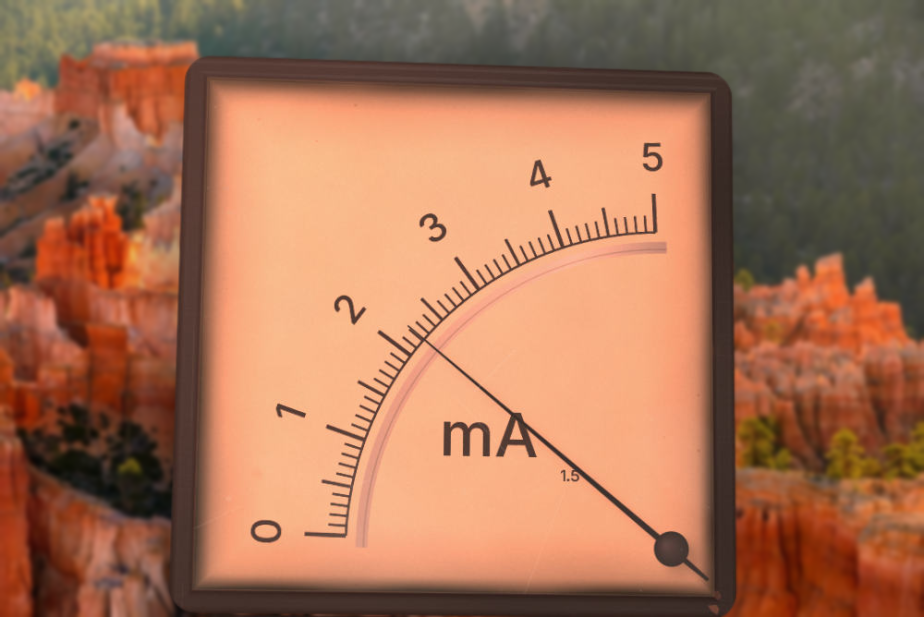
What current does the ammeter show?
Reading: 2.2 mA
